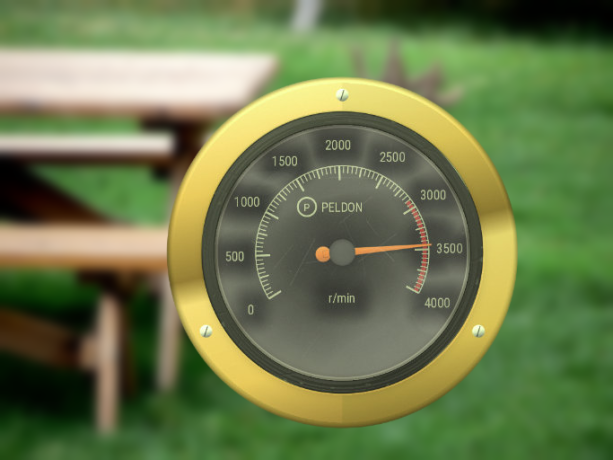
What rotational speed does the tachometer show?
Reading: 3450 rpm
